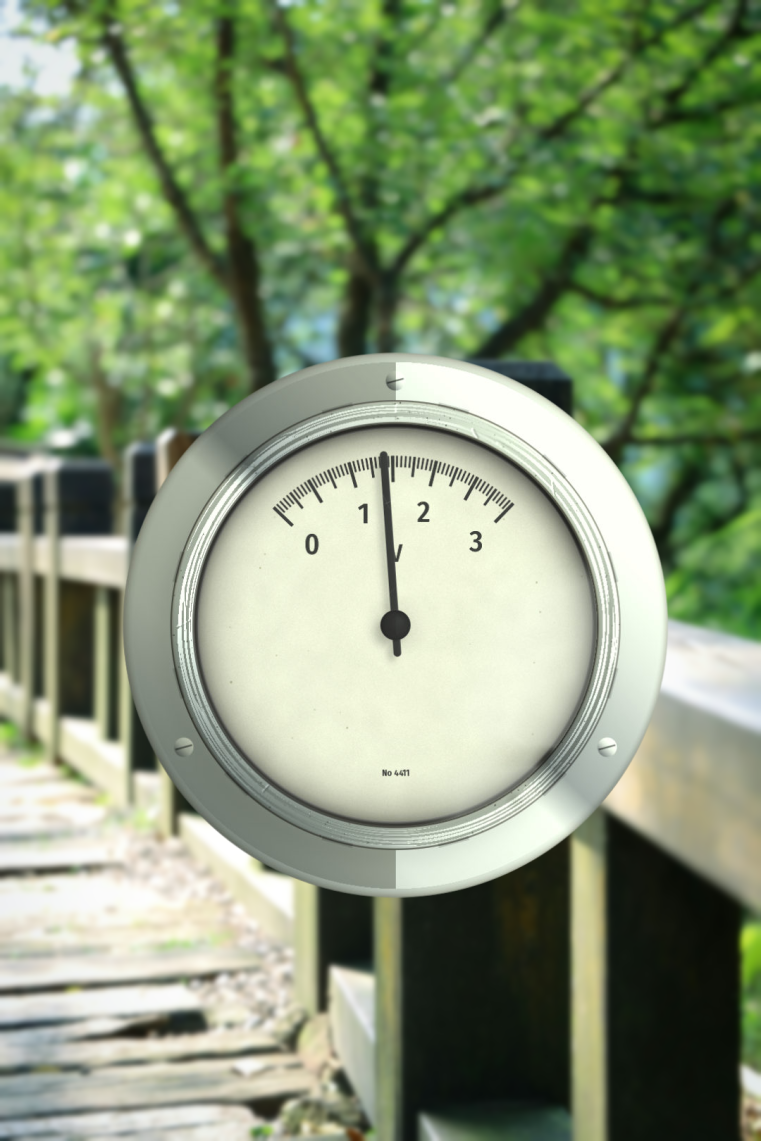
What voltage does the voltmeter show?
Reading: 1.4 V
